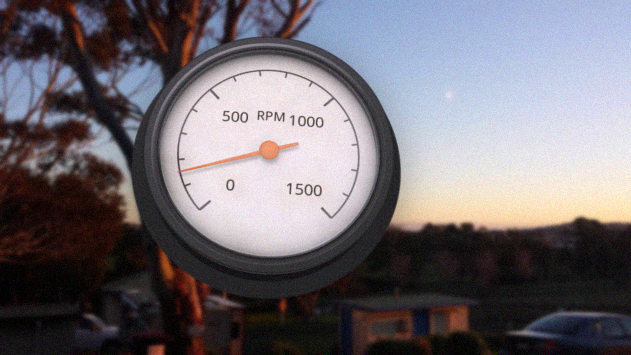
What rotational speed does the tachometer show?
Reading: 150 rpm
